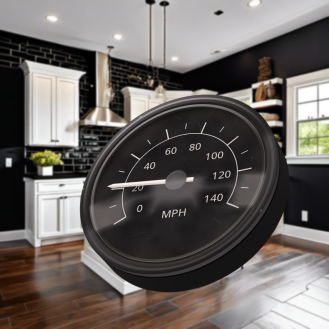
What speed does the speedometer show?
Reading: 20 mph
